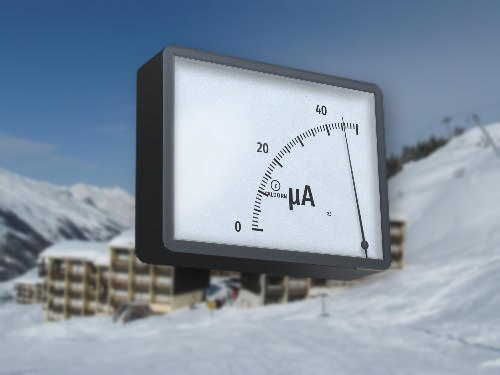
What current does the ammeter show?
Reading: 45 µA
